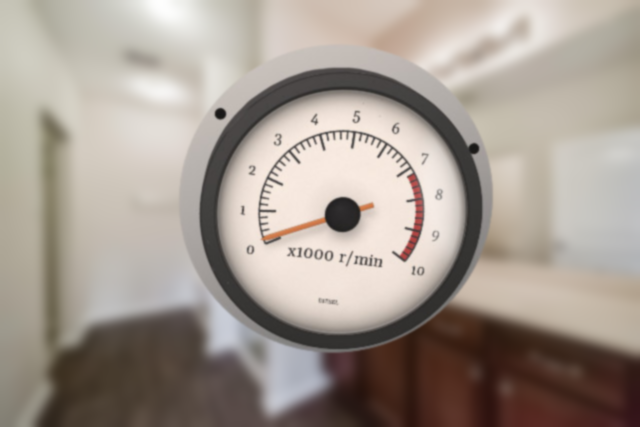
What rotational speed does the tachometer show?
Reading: 200 rpm
